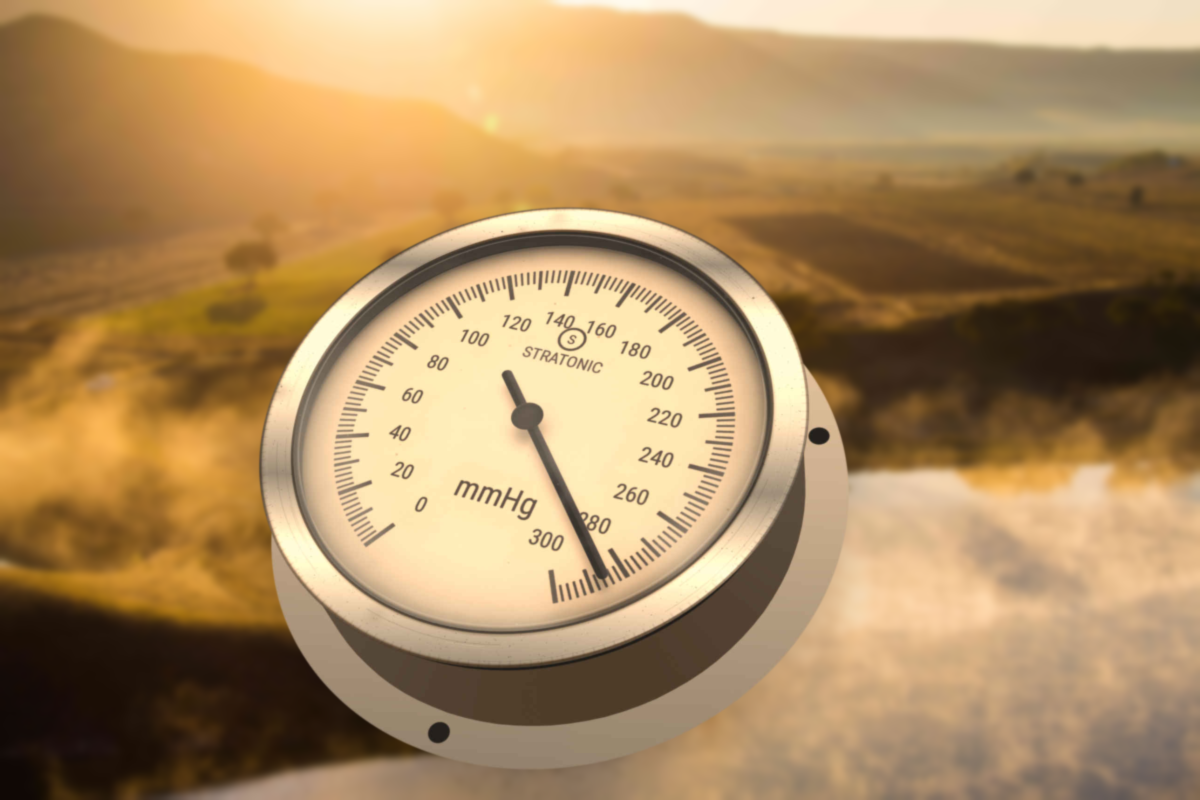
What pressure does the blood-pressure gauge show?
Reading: 286 mmHg
